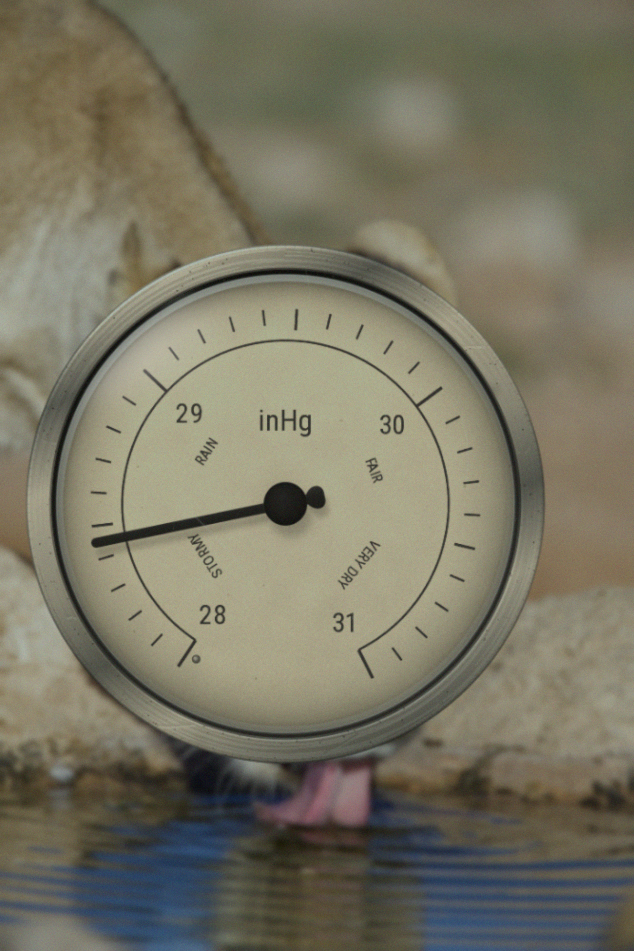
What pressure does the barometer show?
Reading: 28.45 inHg
